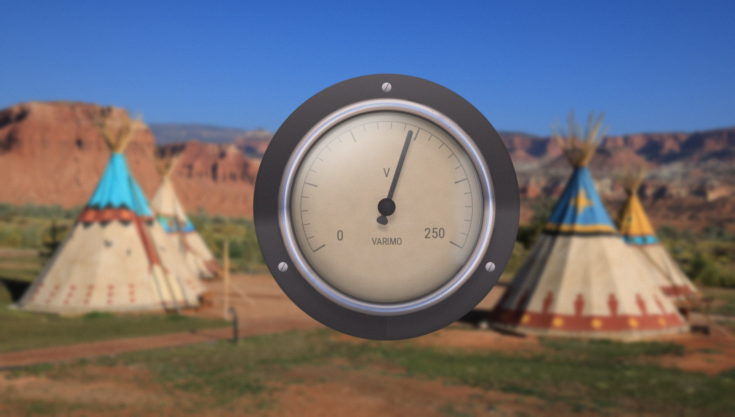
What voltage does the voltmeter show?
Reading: 145 V
